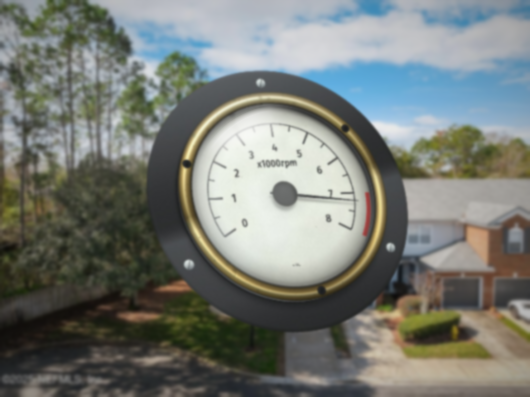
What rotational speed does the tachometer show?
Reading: 7250 rpm
